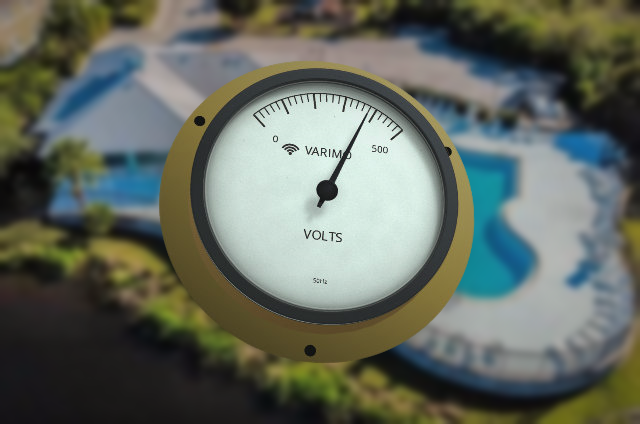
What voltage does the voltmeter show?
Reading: 380 V
